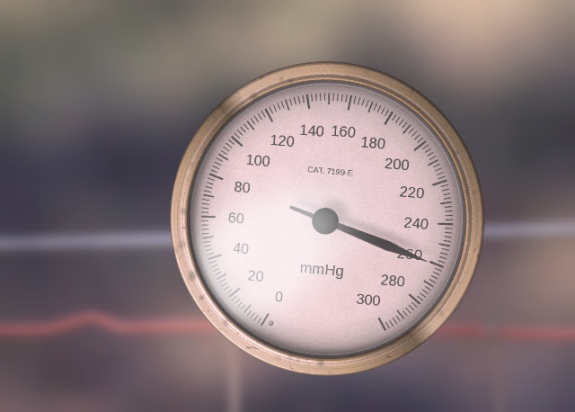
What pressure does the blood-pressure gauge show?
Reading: 260 mmHg
